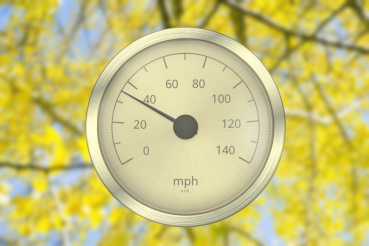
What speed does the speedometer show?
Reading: 35 mph
